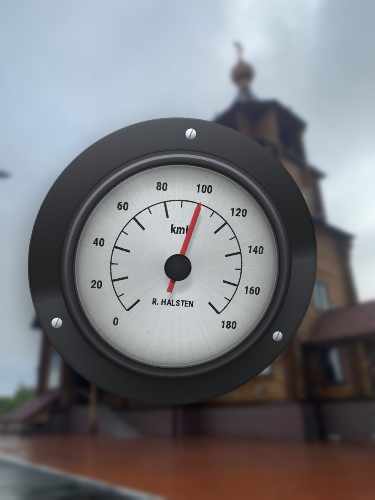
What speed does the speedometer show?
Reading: 100 km/h
